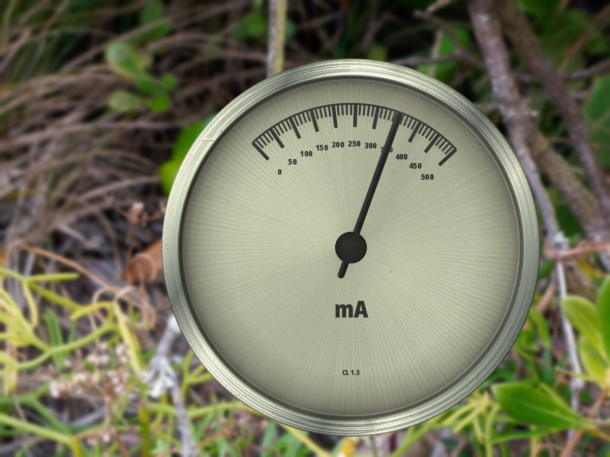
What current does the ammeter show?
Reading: 350 mA
